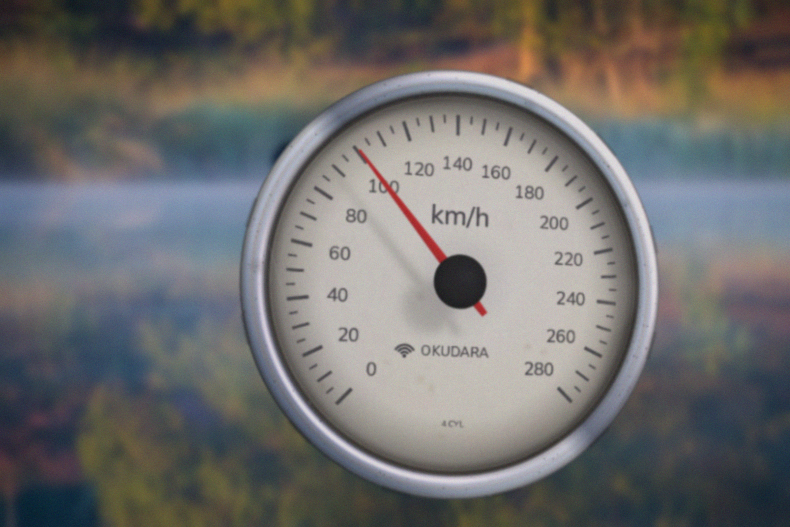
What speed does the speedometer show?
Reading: 100 km/h
